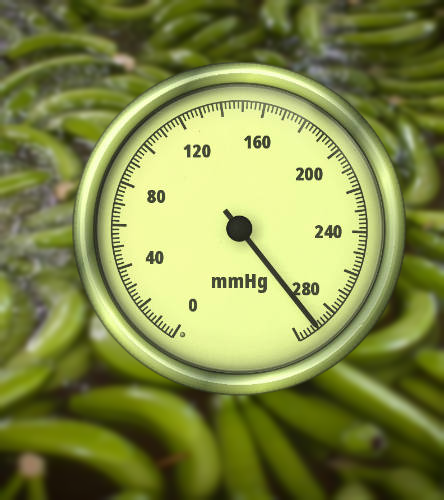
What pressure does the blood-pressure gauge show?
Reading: 290 mmHg
